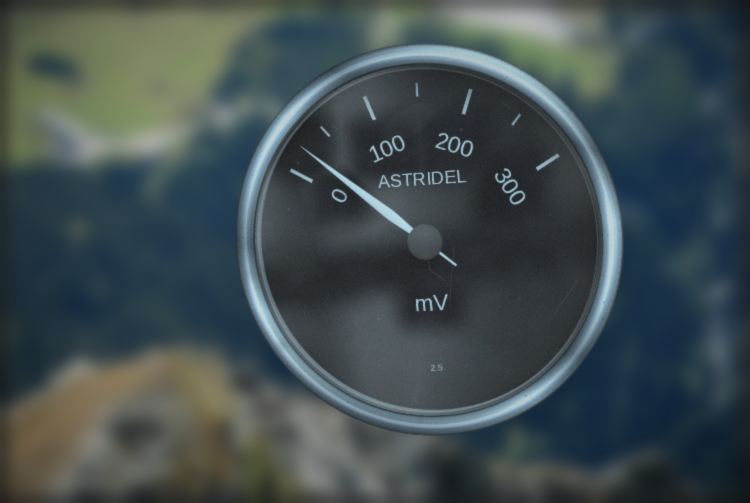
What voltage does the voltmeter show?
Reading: 25 mV
